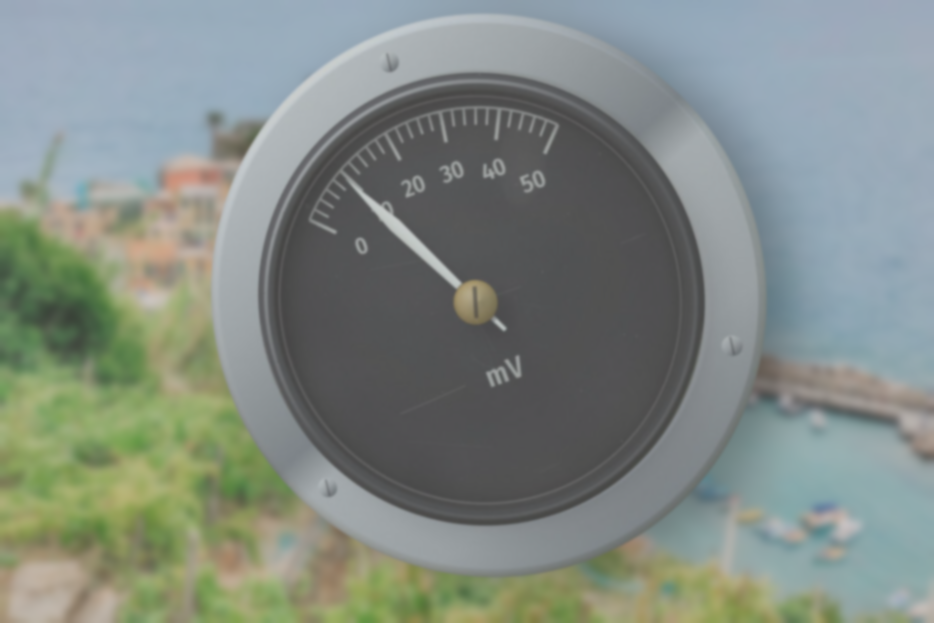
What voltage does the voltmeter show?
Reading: 10 mV
